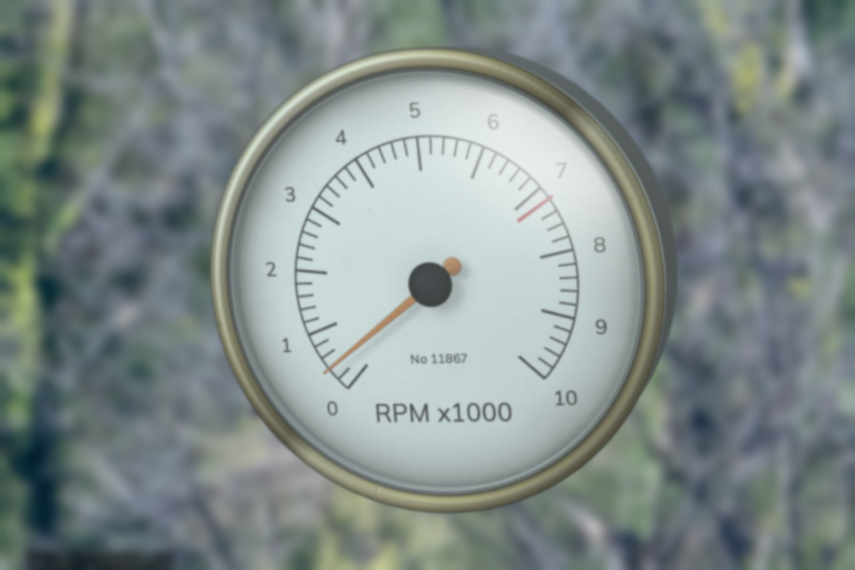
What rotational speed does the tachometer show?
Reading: 400 rpm
